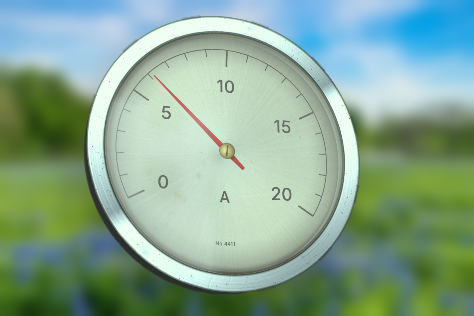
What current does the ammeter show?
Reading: 6 A
